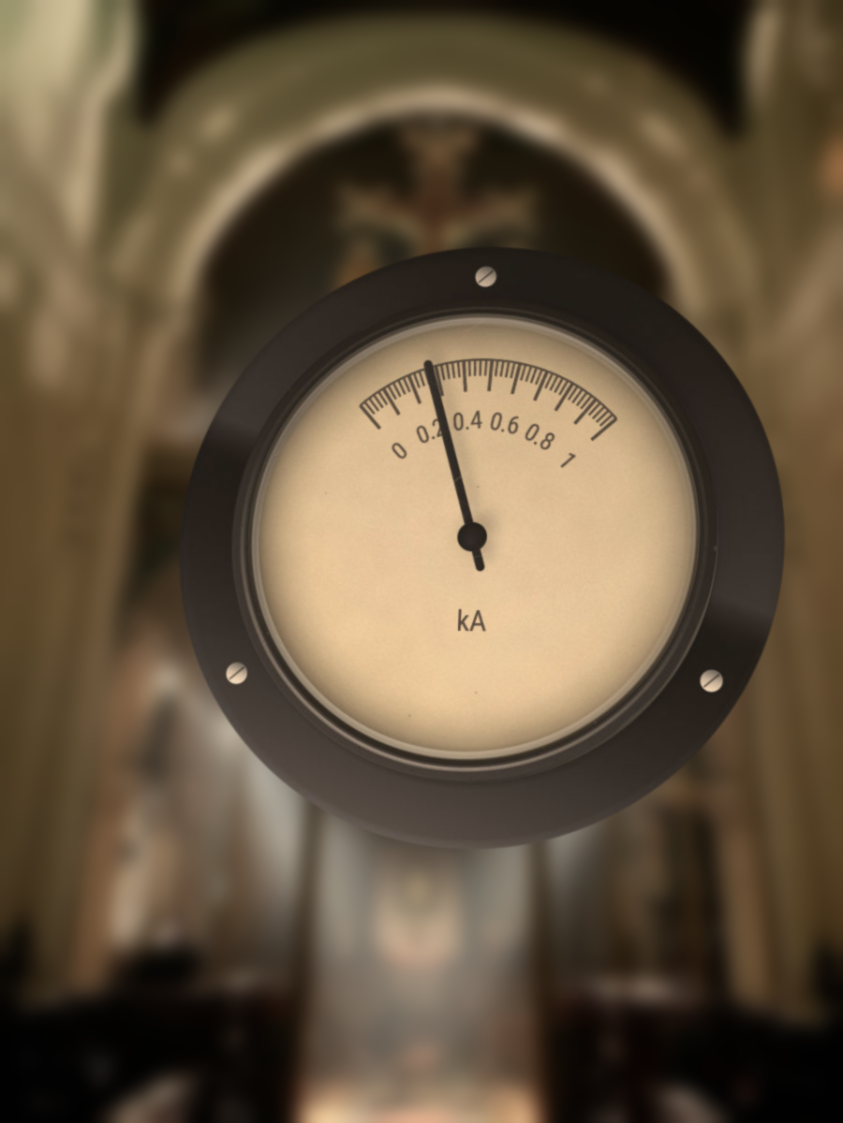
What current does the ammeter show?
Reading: 0.28 kA
